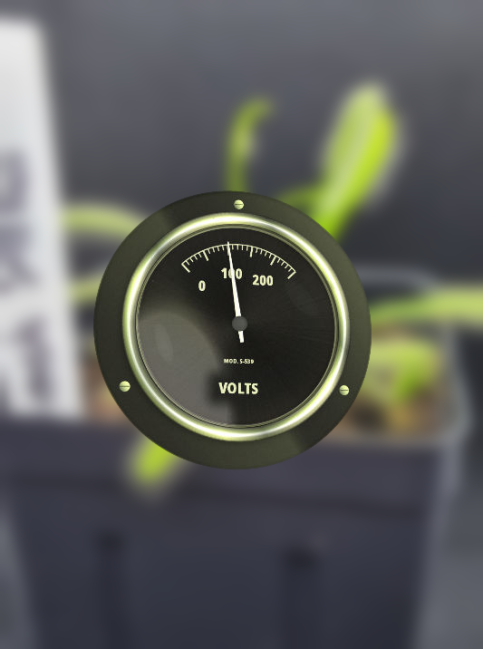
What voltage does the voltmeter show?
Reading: 100 V
